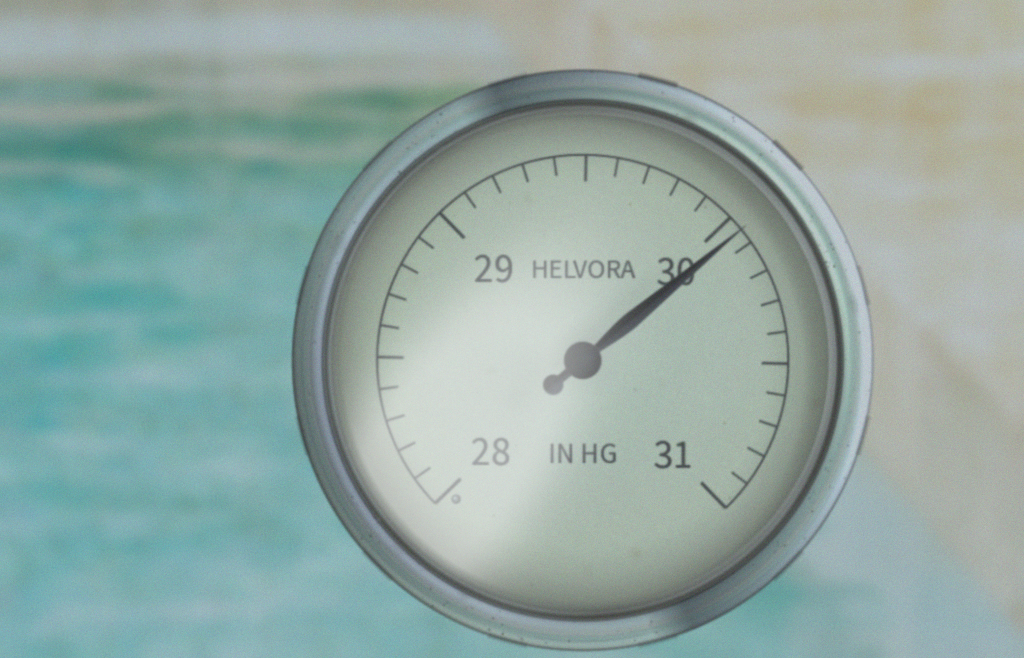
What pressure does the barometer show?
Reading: 30.05 inHg
